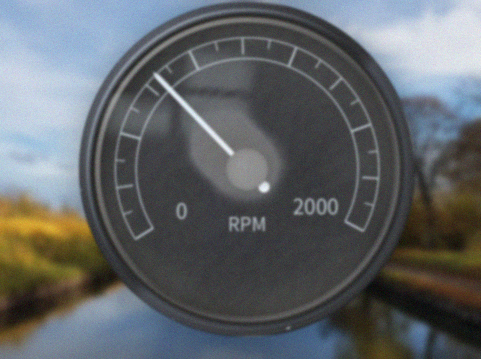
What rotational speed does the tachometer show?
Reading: 650 rpm
